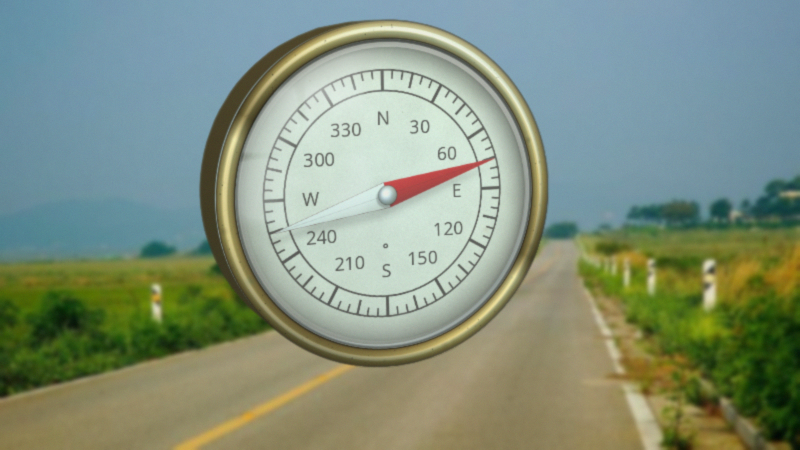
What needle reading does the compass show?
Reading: 75 °
